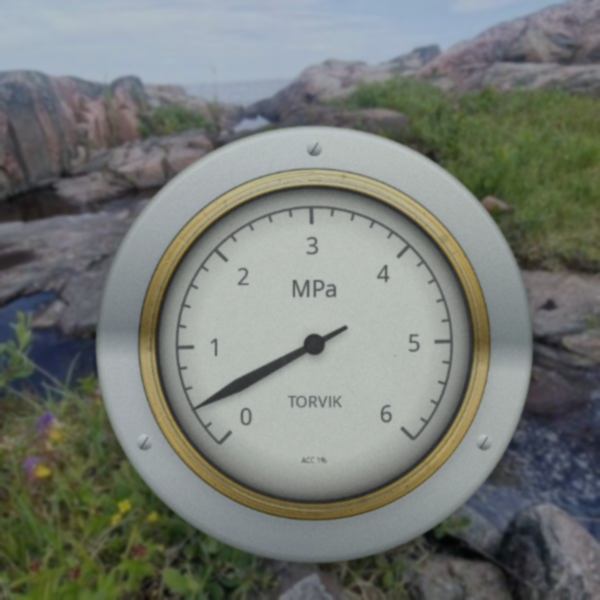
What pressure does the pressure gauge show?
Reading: 0.4 MPa
